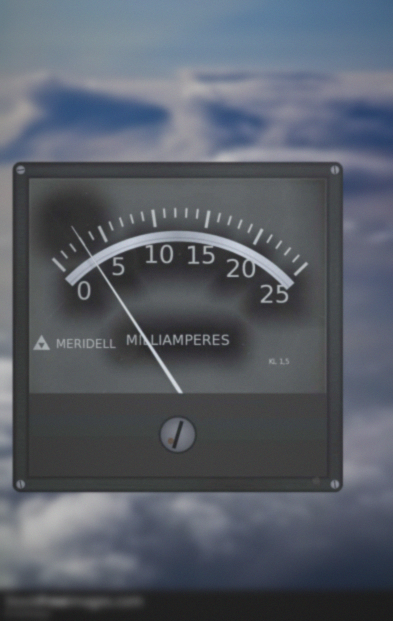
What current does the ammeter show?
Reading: 3 mA
